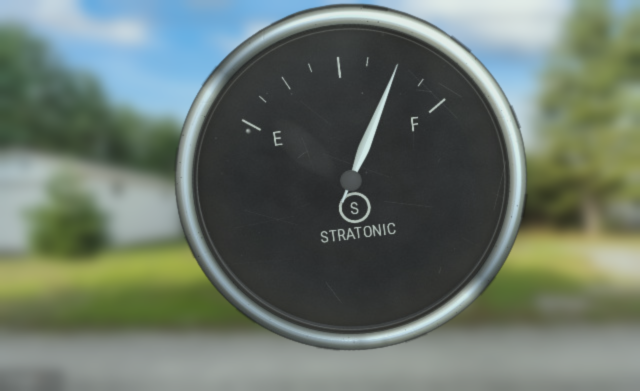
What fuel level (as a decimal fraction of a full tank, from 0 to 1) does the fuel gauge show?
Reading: 0.75
